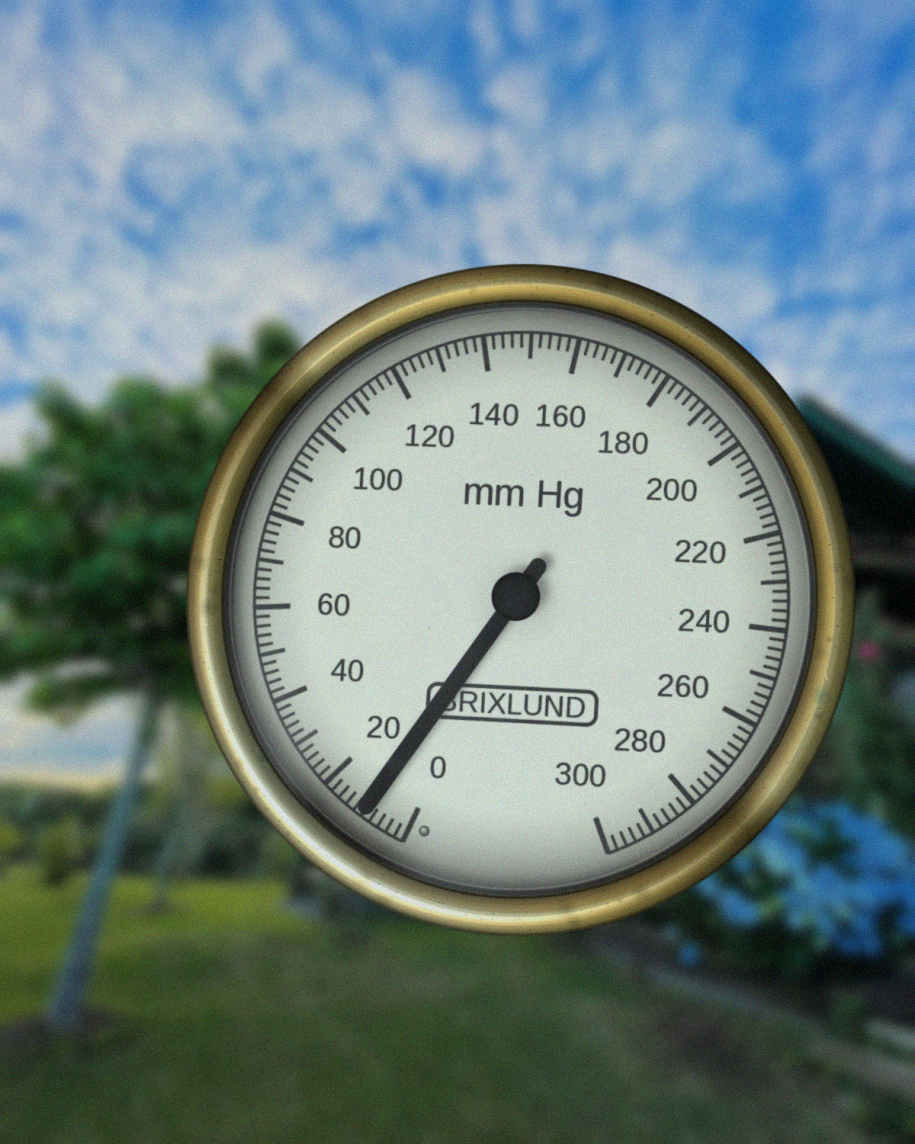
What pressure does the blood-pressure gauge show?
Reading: 10 mmHg
